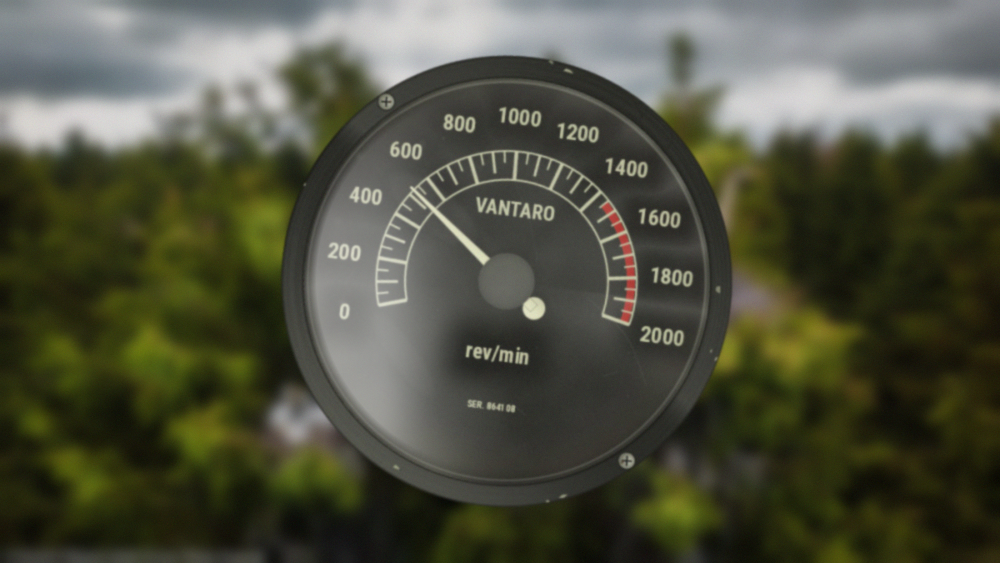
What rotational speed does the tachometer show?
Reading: 525 rpm
